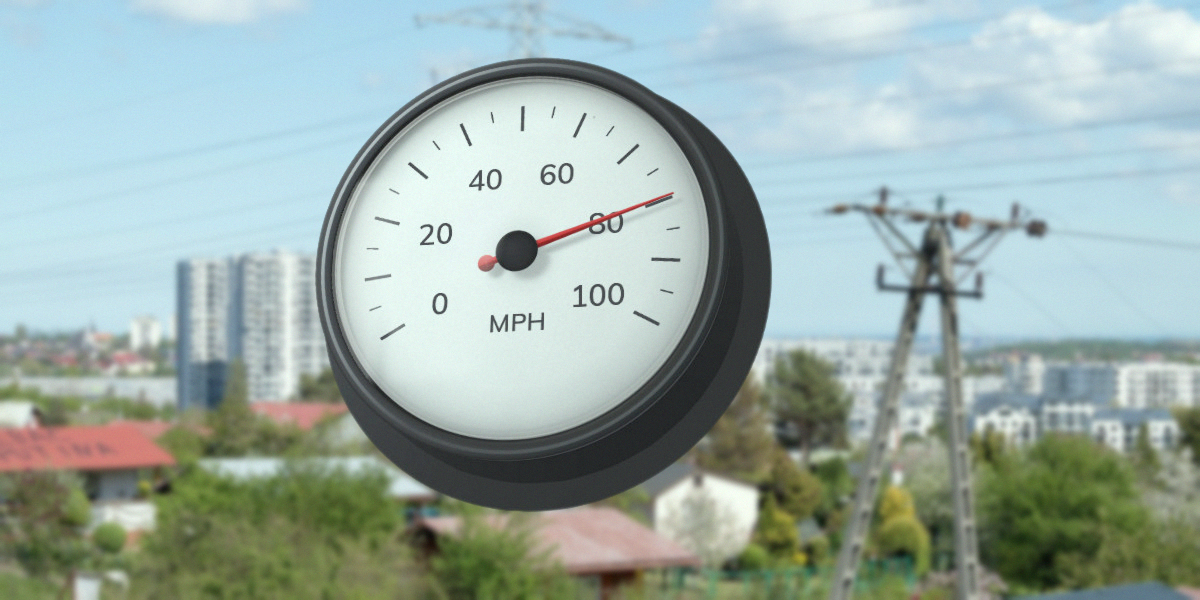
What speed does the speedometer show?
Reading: 80 mph
